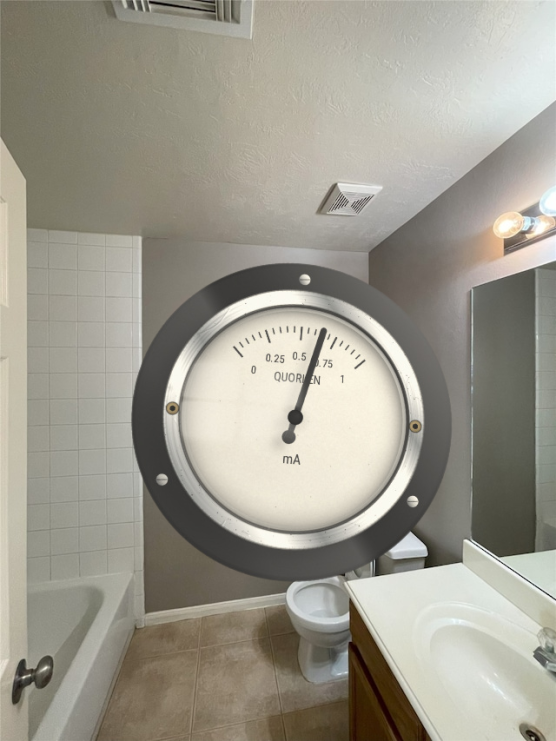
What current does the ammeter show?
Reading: 0.65 mA
